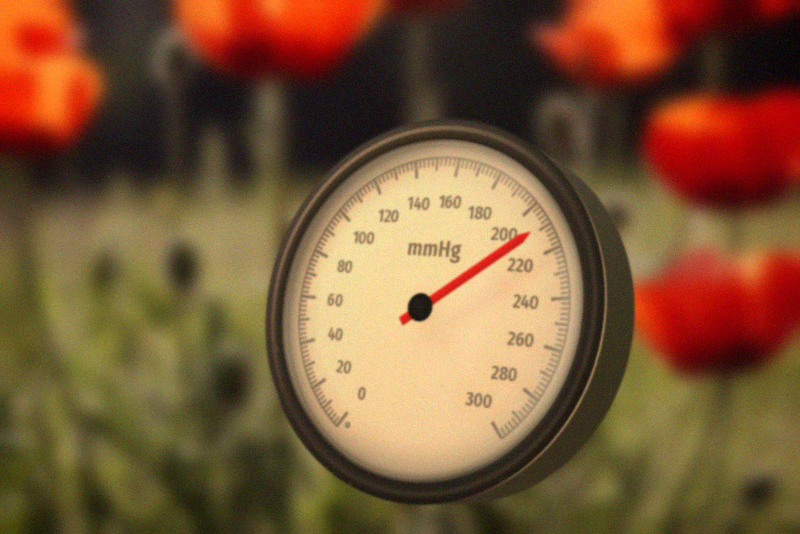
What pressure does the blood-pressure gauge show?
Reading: 210 mmHg
